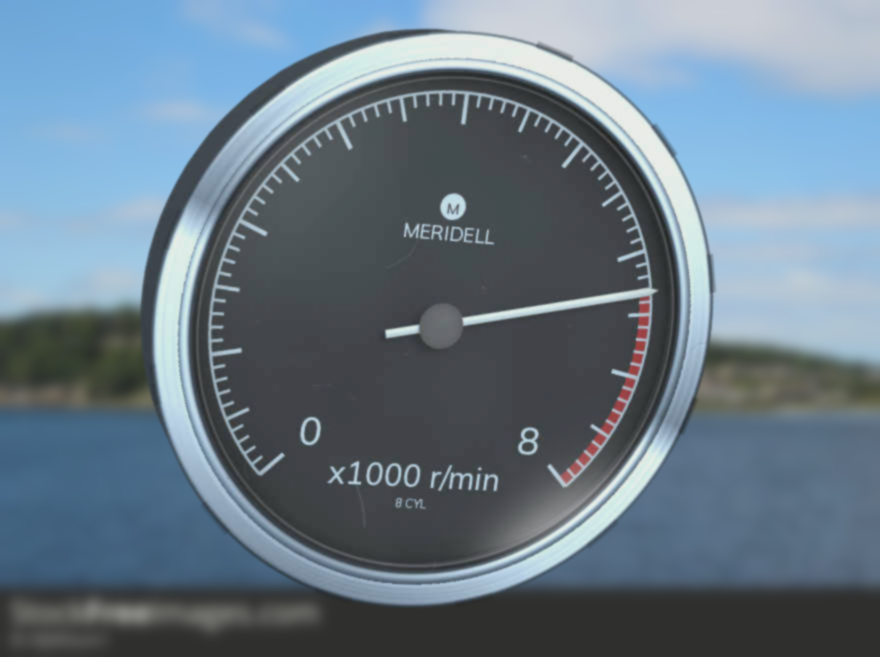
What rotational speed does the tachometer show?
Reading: 6300 rpm
